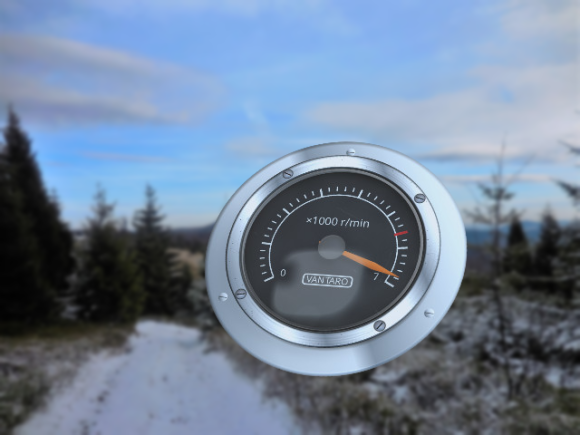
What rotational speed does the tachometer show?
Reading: 6800 rpm
